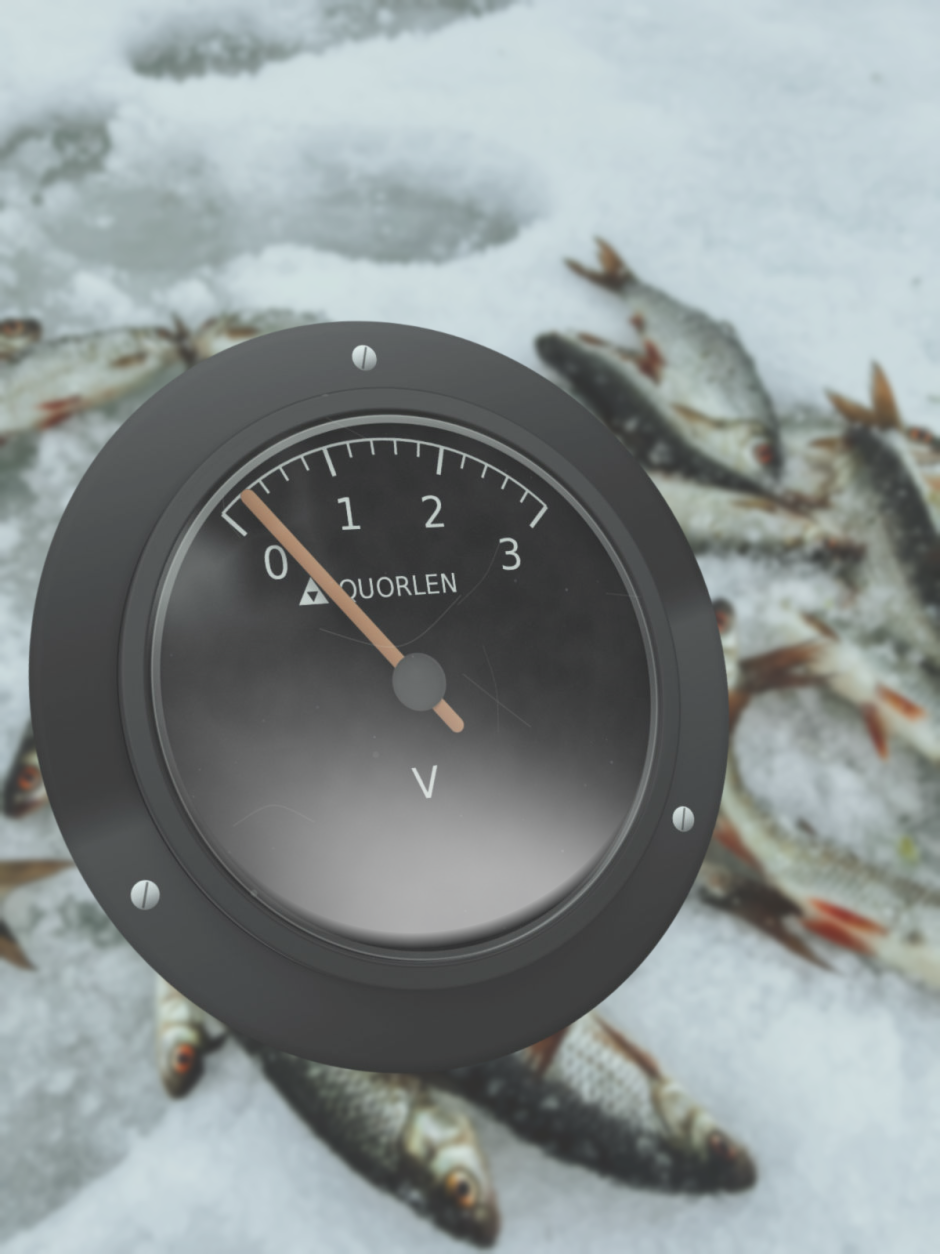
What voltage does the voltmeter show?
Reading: 0.2 V
